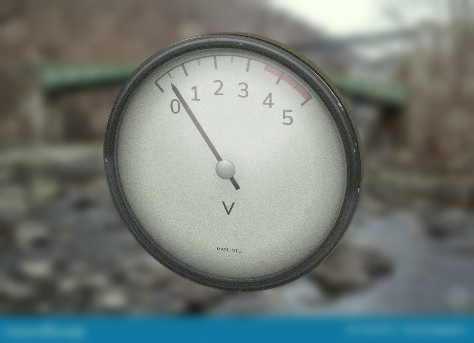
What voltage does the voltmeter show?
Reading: 0.5 V
